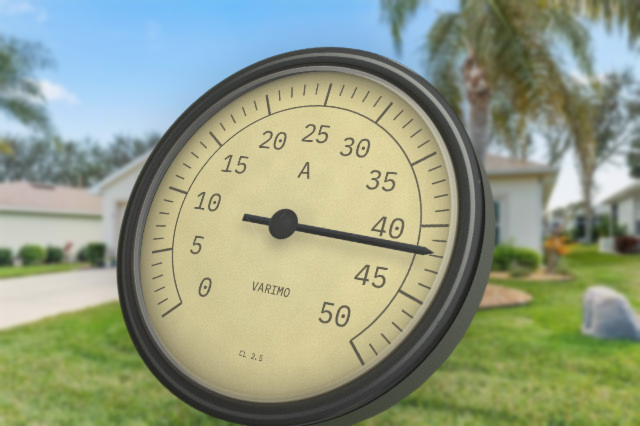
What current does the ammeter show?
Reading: 42 A
